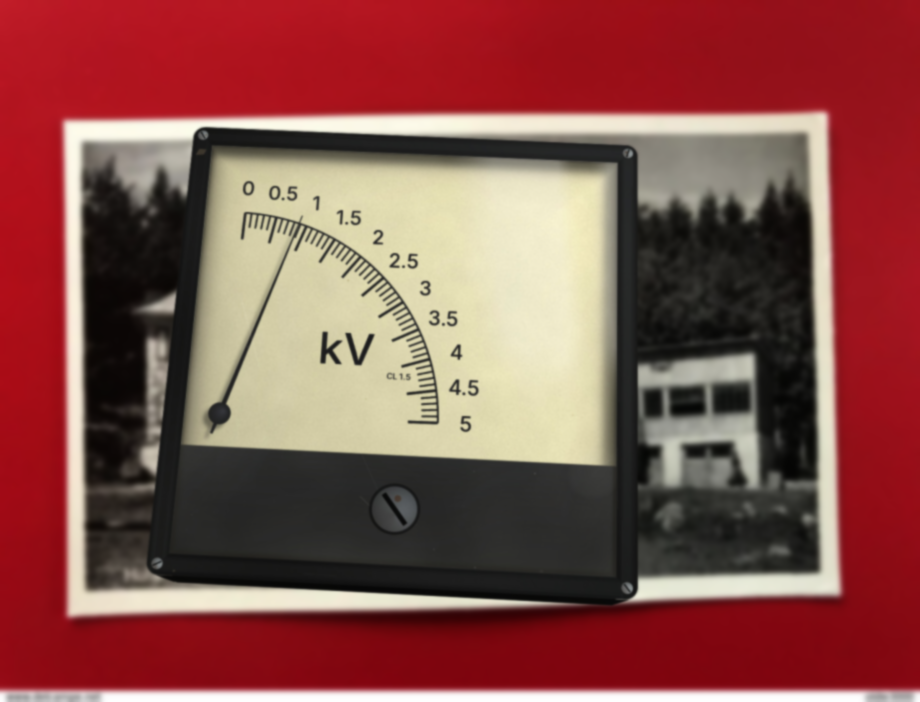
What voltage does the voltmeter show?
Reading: 0.9 kV
